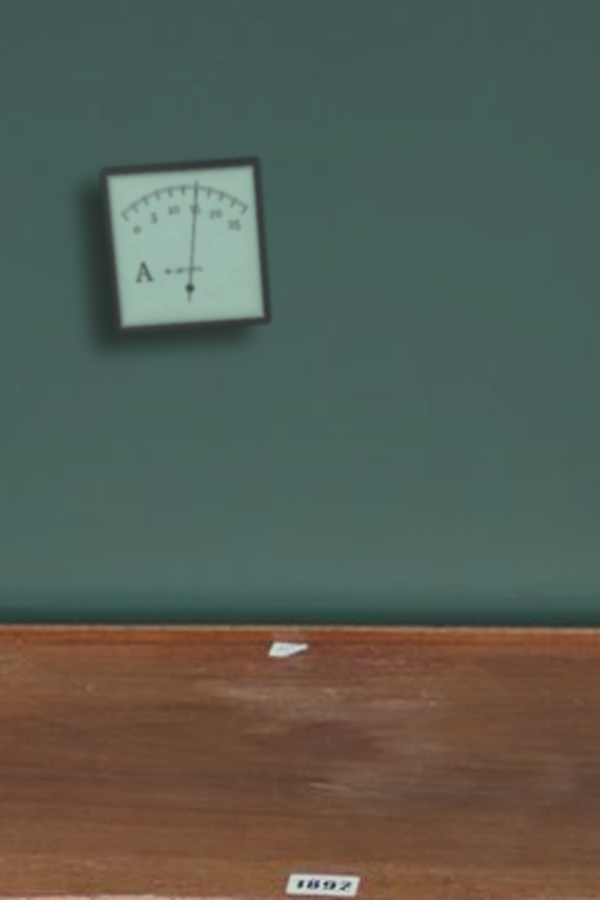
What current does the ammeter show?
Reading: 15 A
